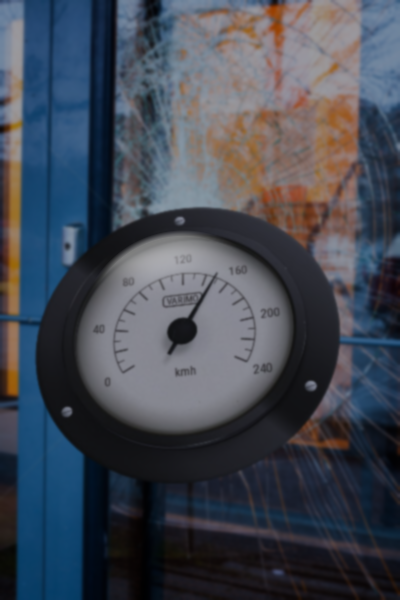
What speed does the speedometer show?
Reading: 150 km/h
